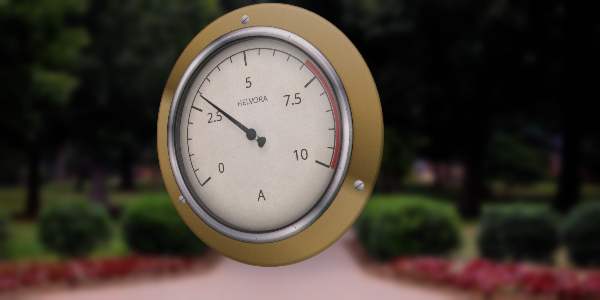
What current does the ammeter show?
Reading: 3 A
